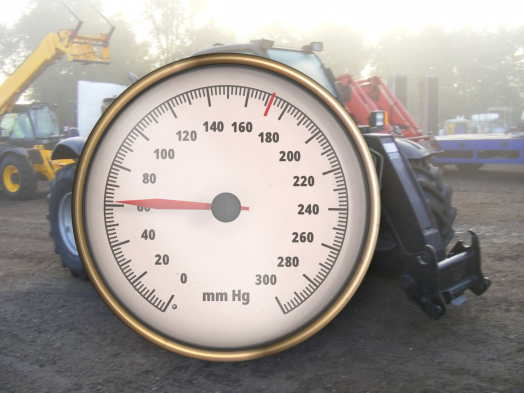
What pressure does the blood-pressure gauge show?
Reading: 62 mmHg
